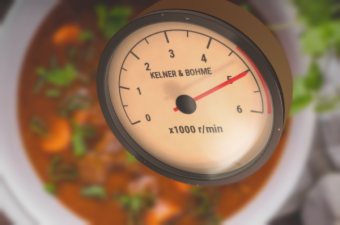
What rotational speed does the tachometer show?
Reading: 5000 rpm
